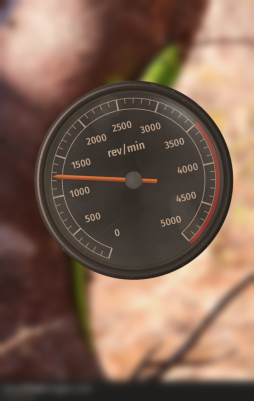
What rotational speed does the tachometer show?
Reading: 1250 rpm
